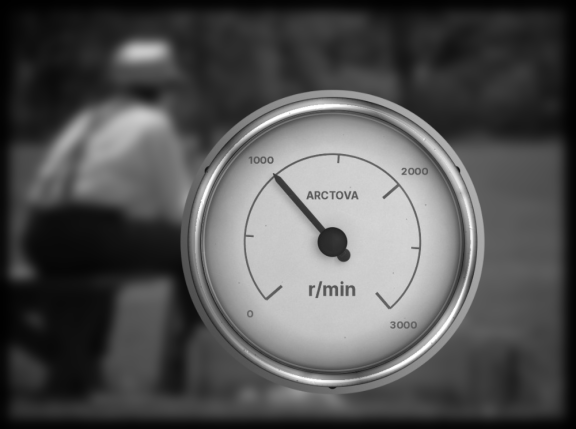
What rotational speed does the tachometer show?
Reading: 1000 rpm
